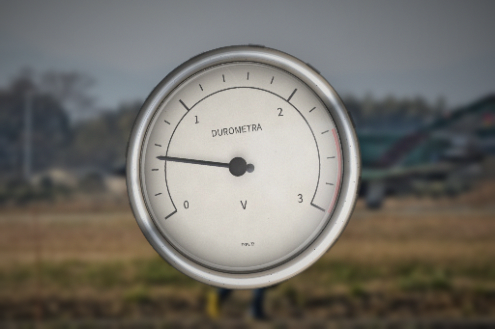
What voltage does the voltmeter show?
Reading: 0.5 V
